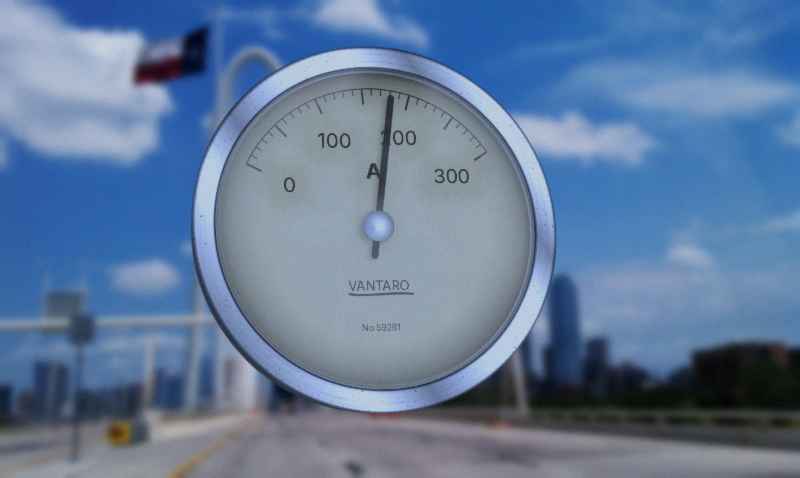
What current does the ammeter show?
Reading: 180 A
